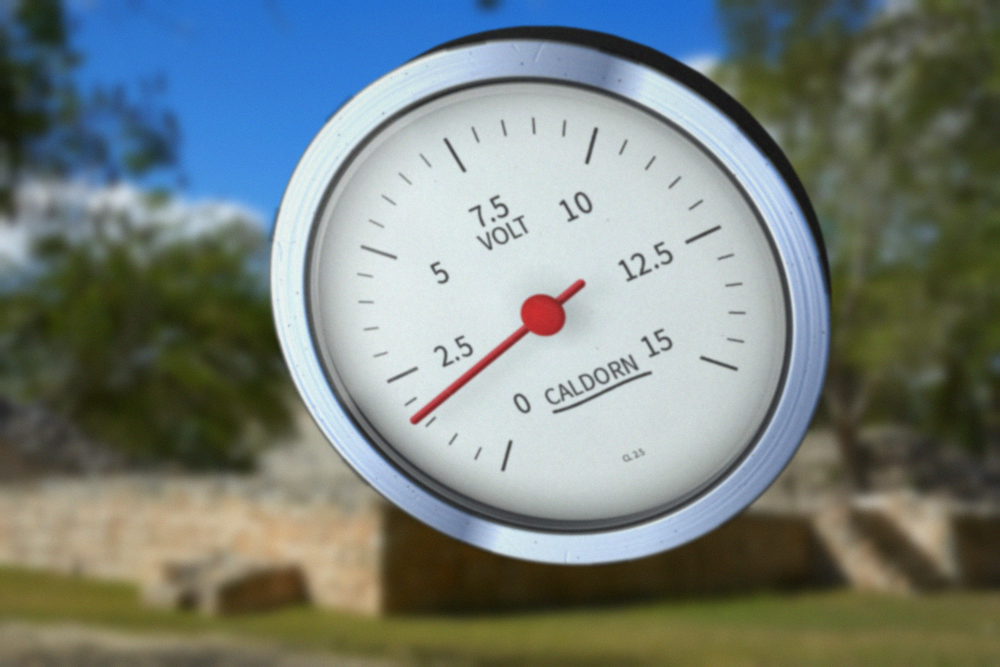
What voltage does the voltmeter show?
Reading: 1.75 V
